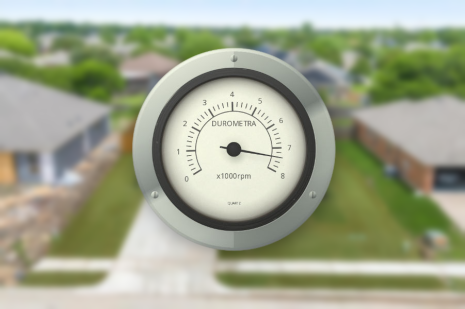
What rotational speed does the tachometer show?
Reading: 7400 rpm
